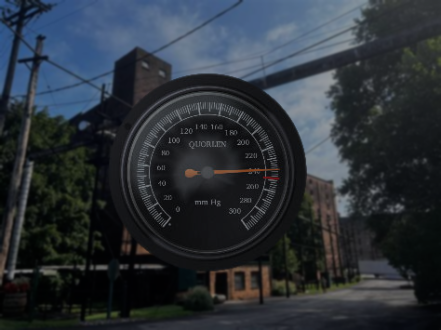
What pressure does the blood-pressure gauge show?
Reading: 240 mmHg
